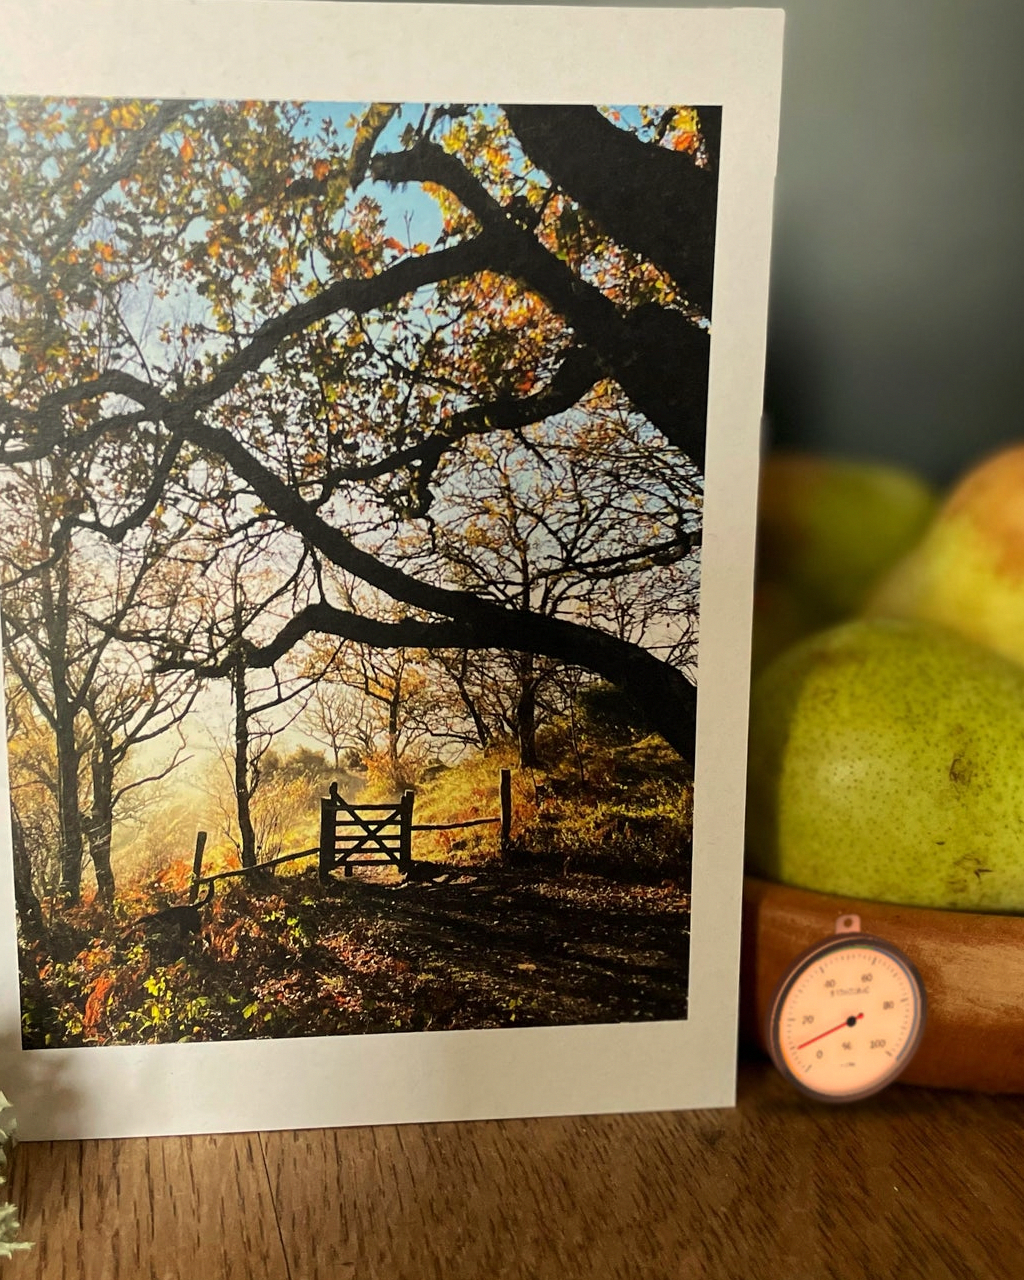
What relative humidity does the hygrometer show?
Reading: 10 %
